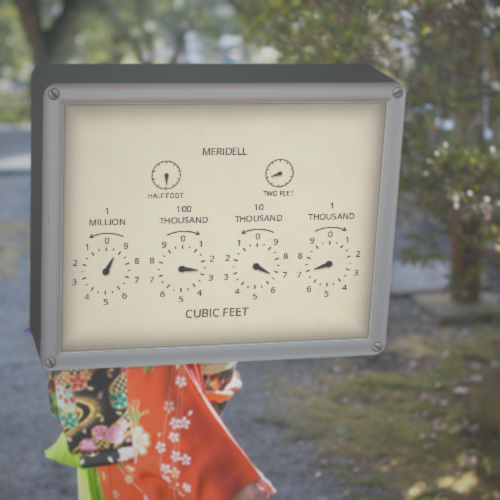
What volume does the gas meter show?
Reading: 926700 ft³
